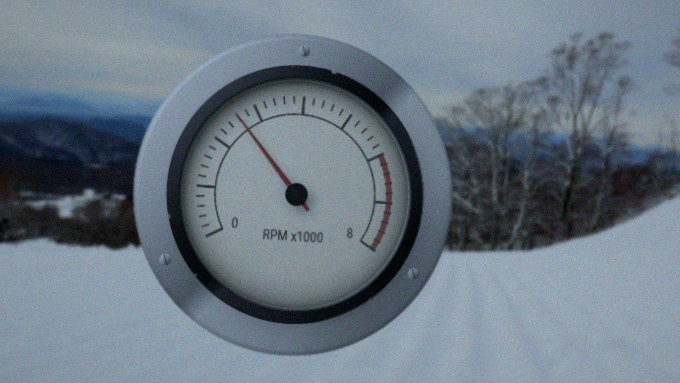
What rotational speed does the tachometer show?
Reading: 2600 rpm
